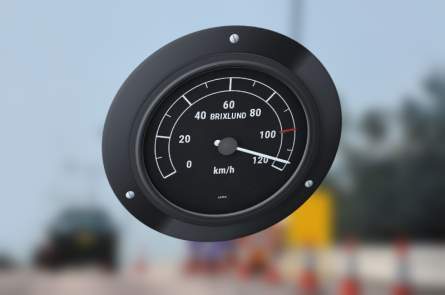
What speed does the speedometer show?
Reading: 115 km/h
